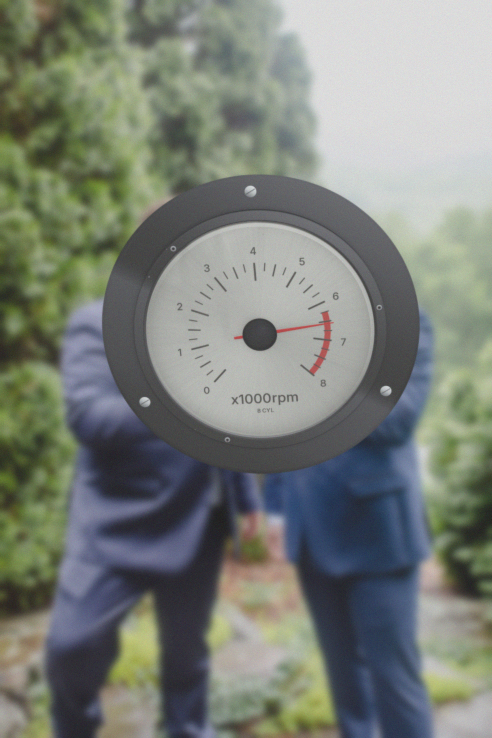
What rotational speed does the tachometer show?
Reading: 6500 rpm
